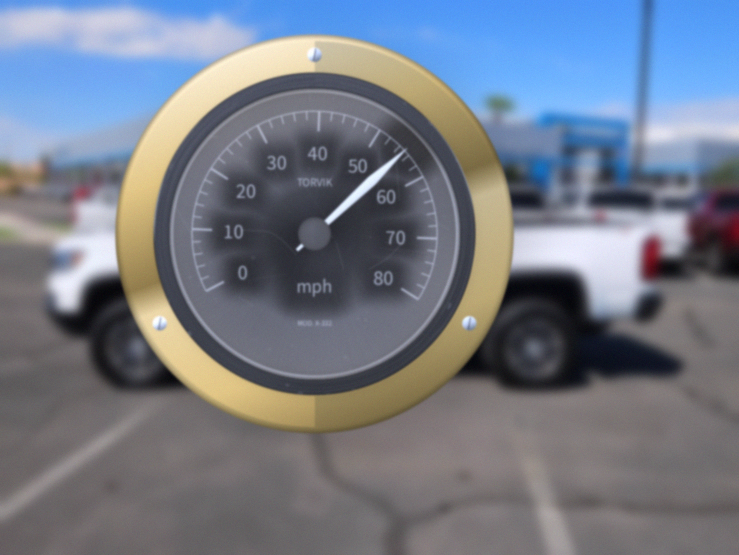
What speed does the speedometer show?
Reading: 55 mph
